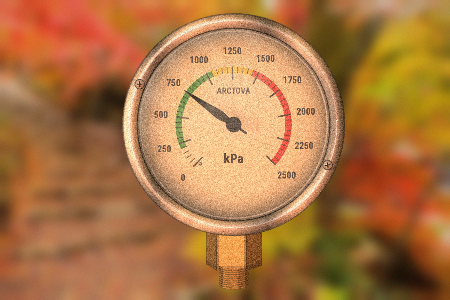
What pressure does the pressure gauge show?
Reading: 750 kPa
